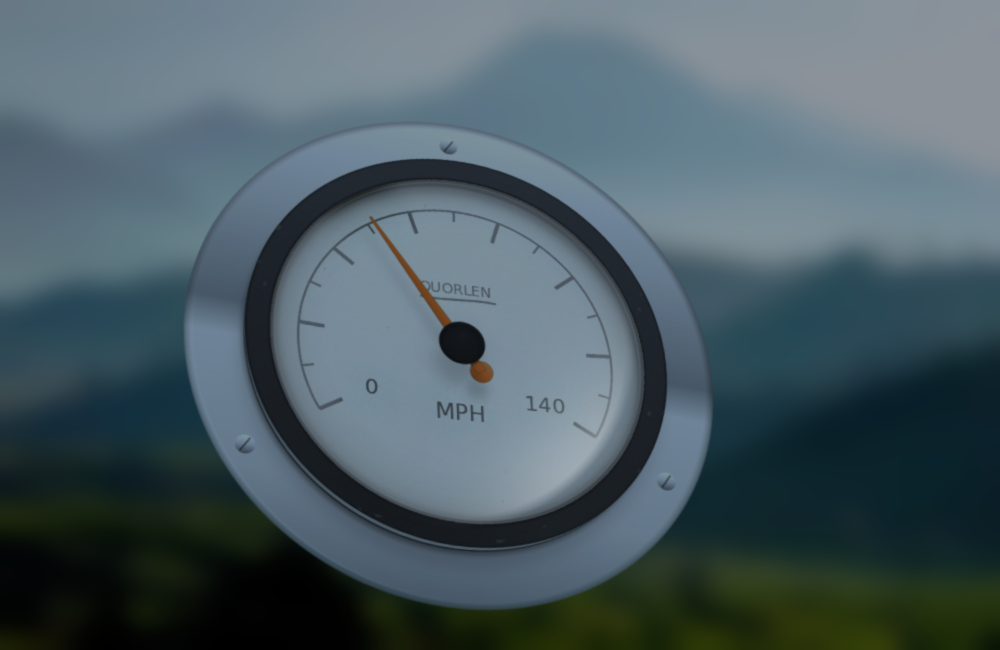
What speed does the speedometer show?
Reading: 50 mph
